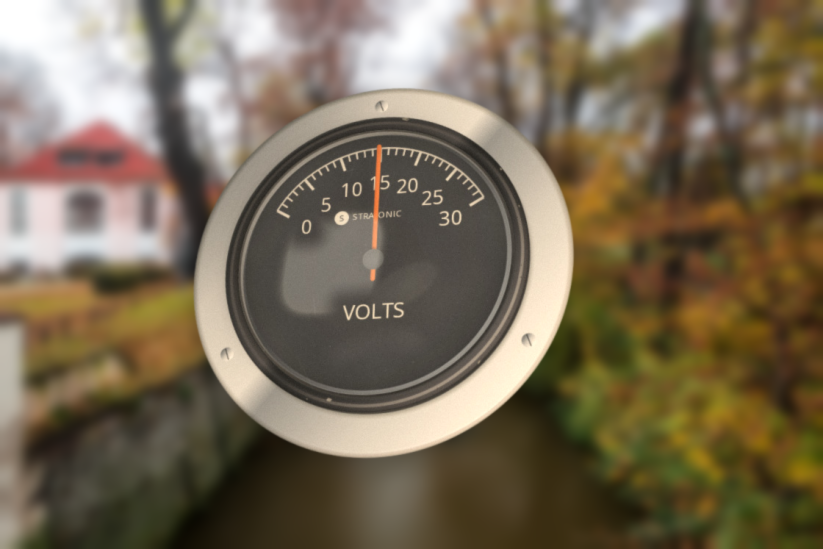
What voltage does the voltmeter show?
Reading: 15 V
